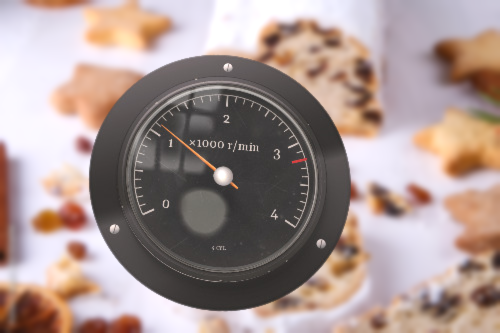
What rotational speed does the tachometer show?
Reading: 1100 rpm
